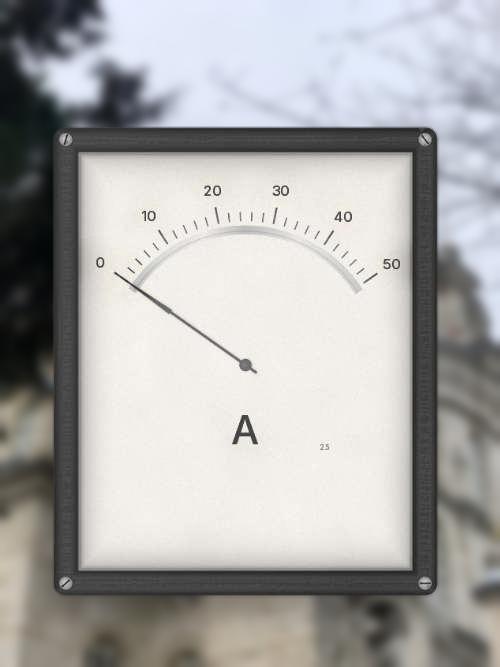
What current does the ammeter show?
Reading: 0 A
